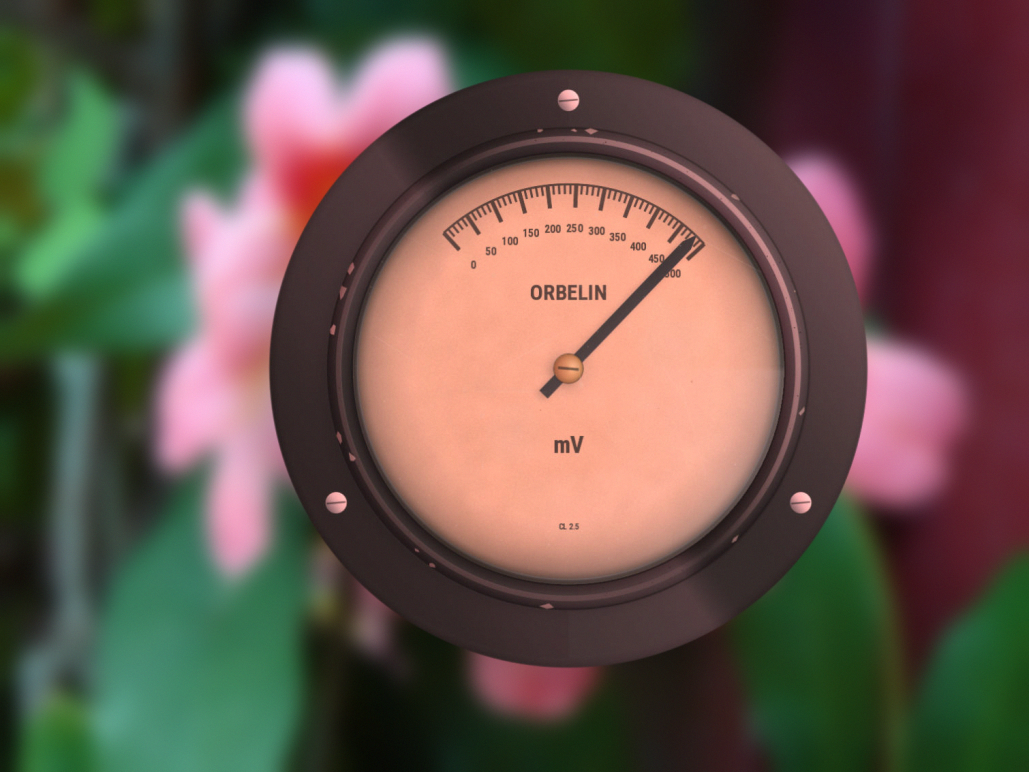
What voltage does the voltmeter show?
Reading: 480 mV
